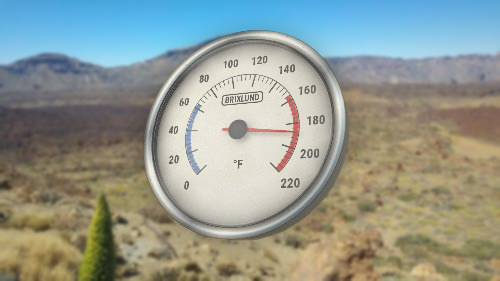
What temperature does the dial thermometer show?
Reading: 188 °F
